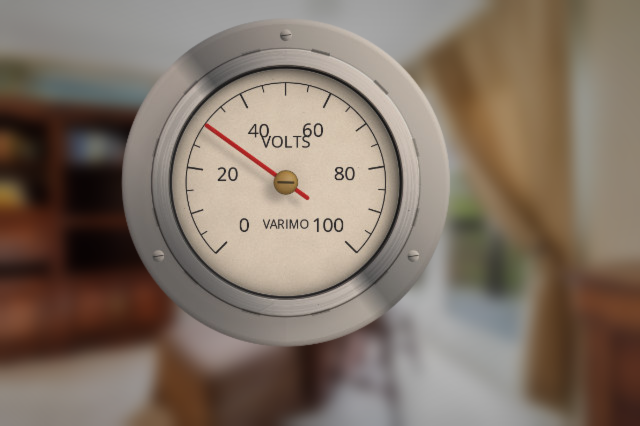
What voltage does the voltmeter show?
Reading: 30 V
